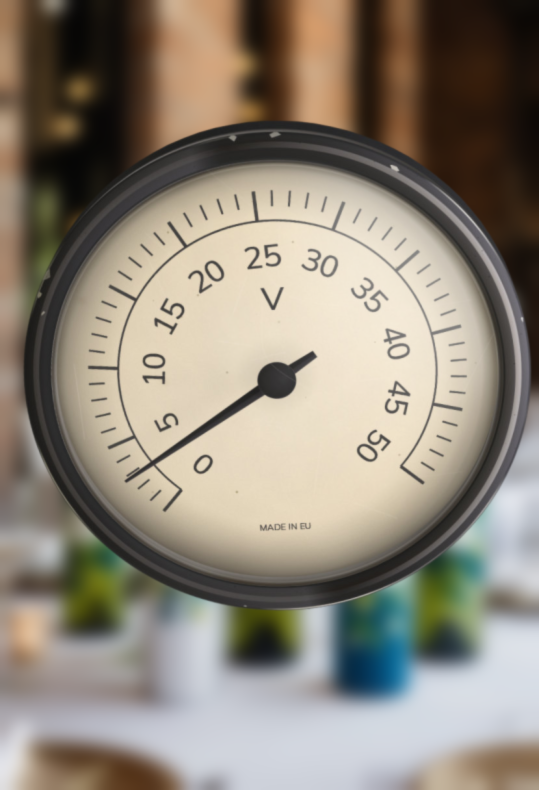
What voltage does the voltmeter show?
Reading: 3 V
